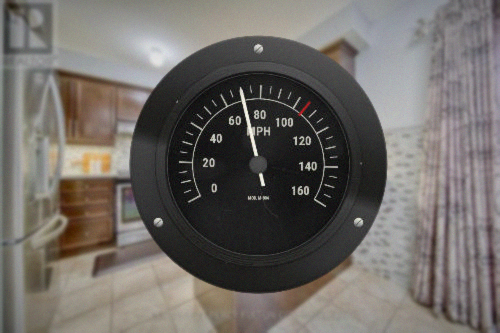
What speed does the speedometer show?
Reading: 70 mph
